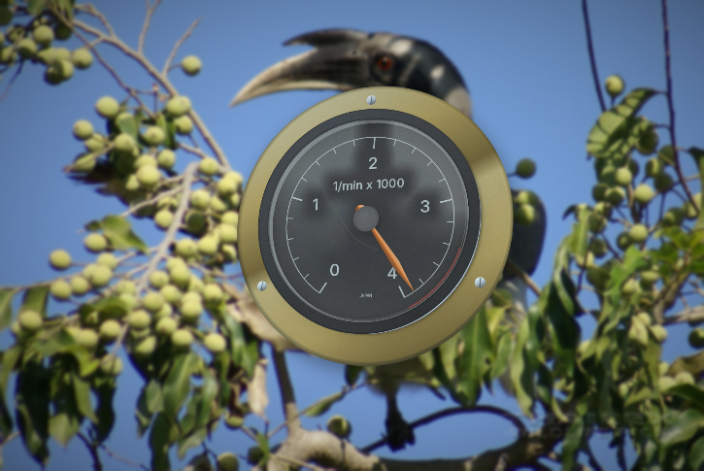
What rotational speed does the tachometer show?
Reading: 3900 rpm
